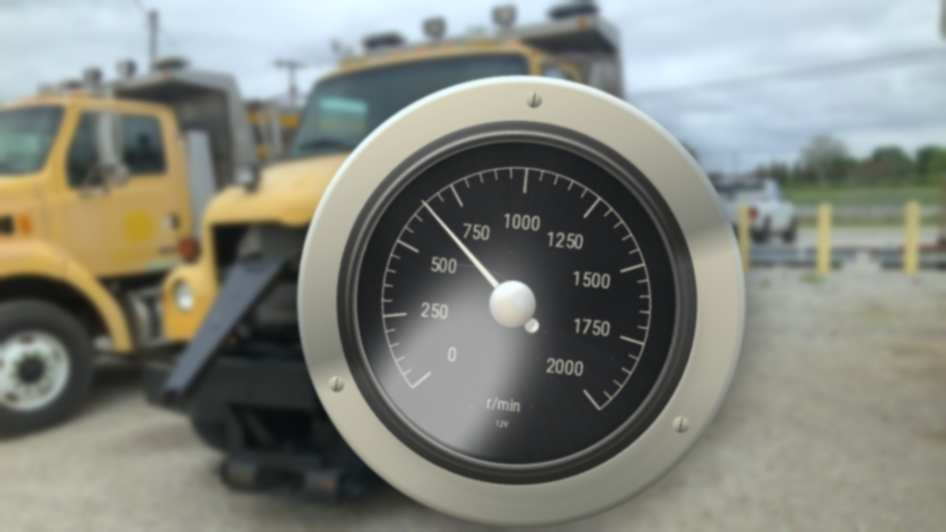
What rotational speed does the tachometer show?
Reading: 650 rpm
